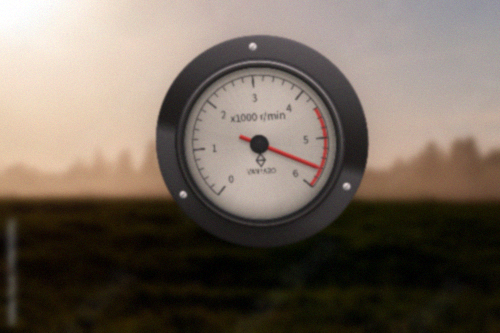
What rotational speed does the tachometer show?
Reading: 5600 rpm
